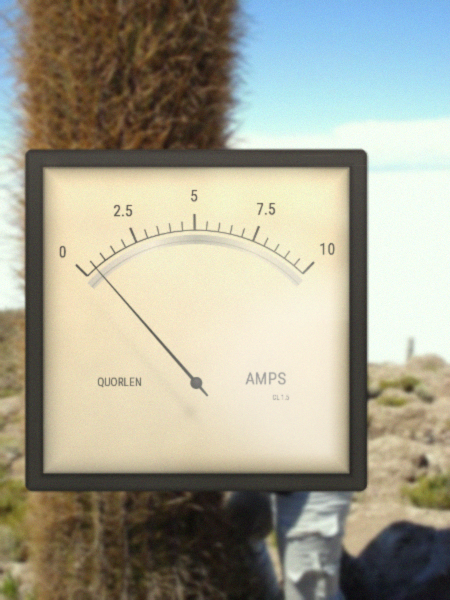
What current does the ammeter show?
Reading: 0.5 A
